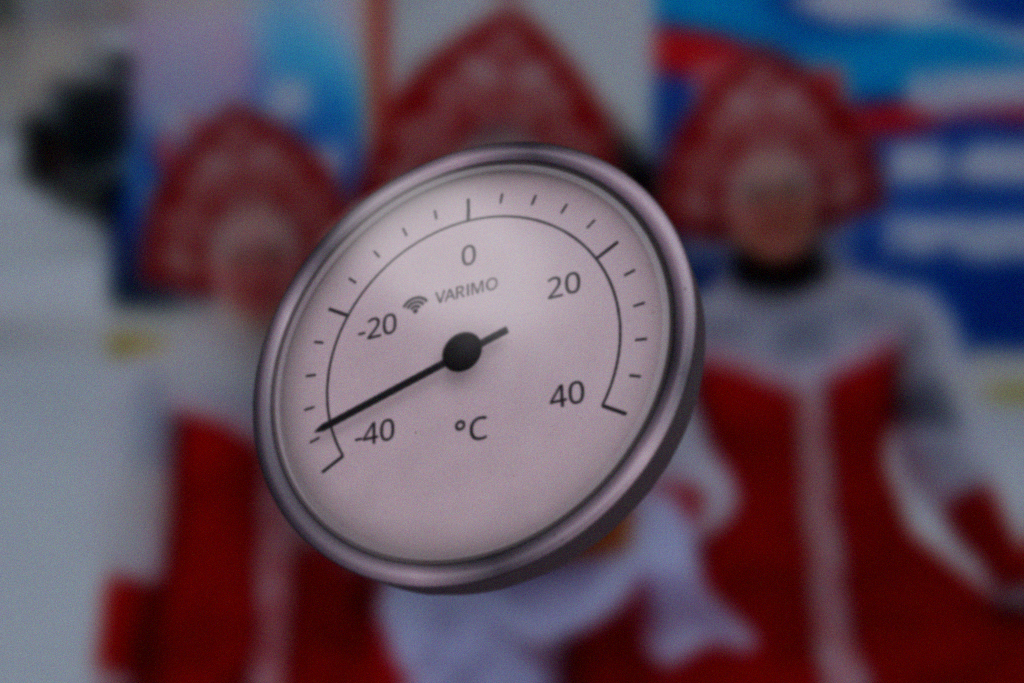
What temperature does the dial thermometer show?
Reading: -36 °C
